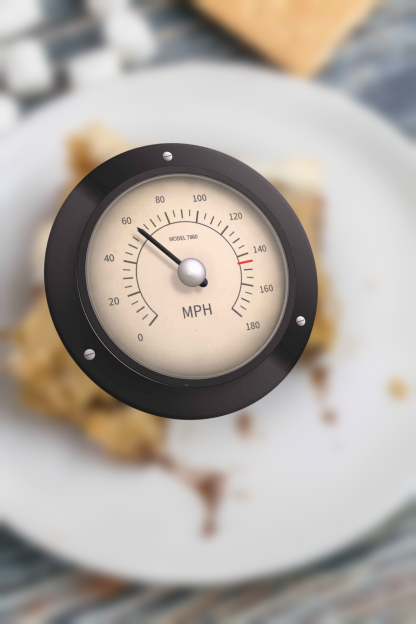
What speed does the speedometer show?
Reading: 60 mph
